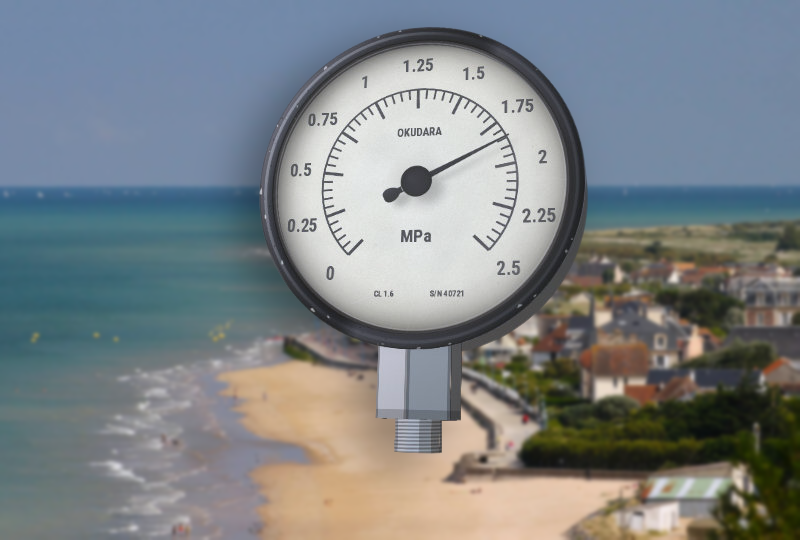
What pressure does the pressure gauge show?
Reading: 1.85 MPa
